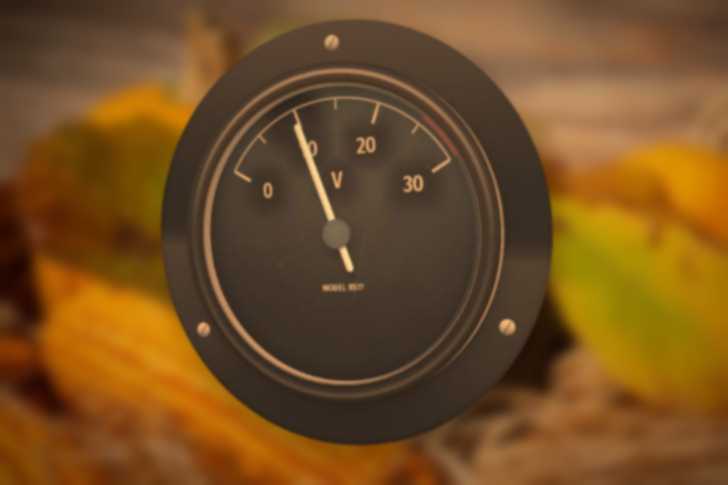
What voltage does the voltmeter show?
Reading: 10 V
